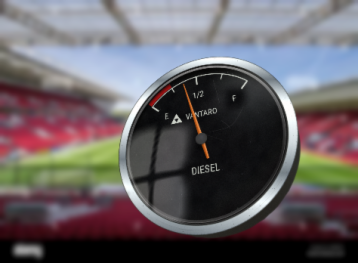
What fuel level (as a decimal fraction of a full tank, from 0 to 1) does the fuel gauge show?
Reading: 0.375
